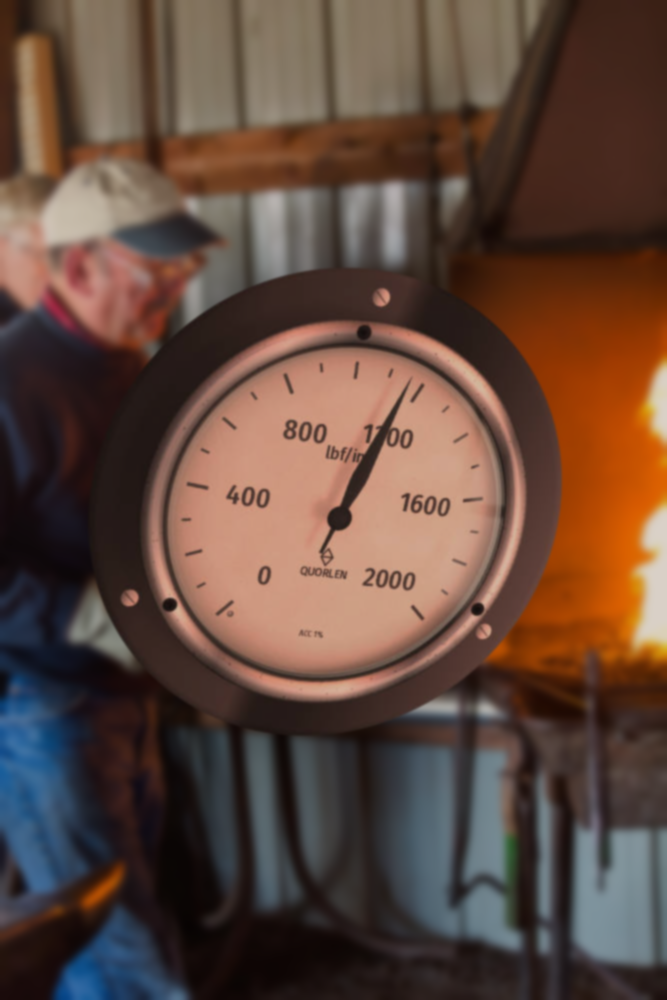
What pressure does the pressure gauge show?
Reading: 1150 psi
